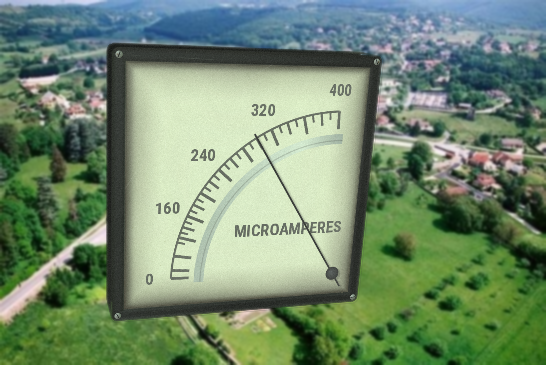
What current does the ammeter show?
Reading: 300 µA
